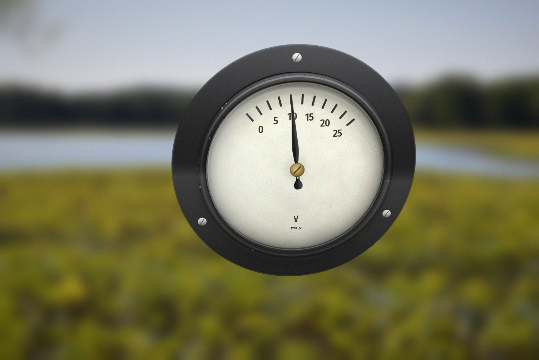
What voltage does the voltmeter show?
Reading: 10 V
